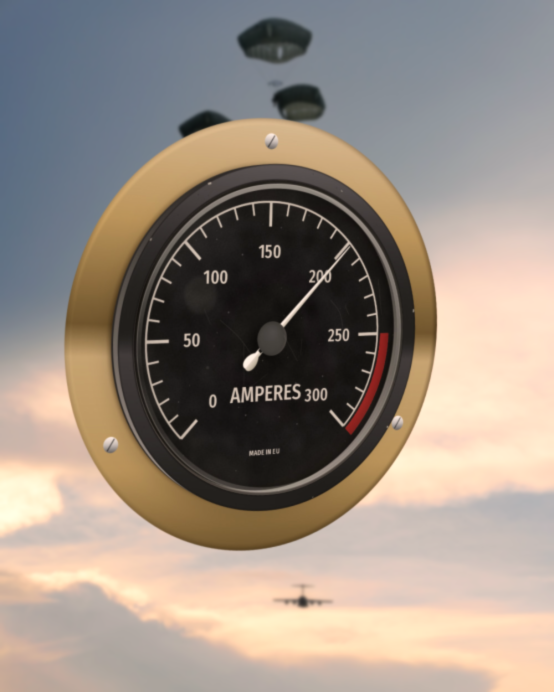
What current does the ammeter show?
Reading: 200 A
